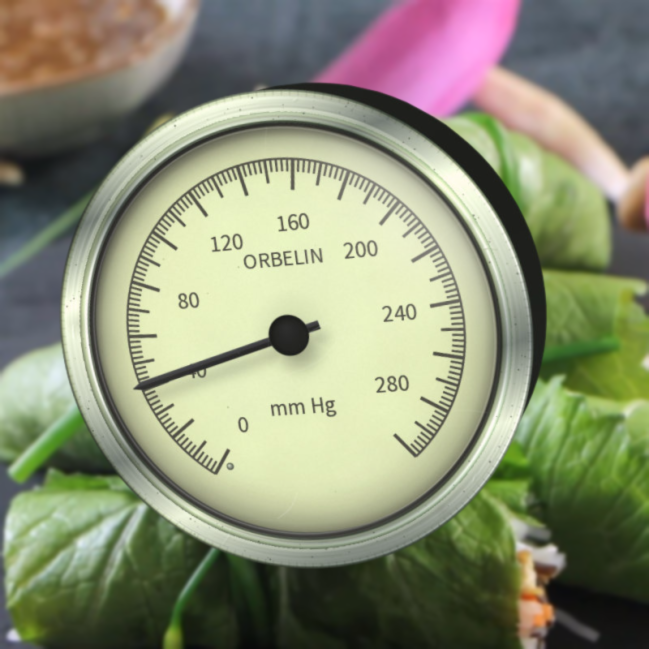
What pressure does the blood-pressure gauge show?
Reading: 42 mmHg
